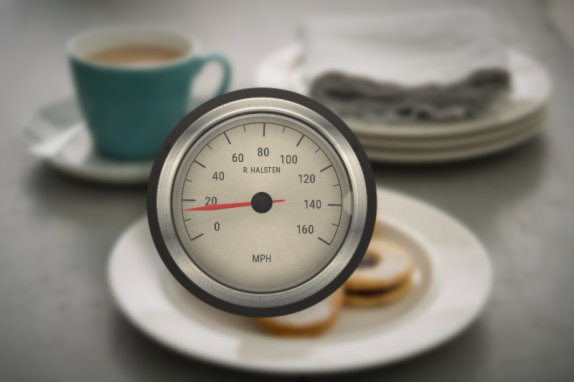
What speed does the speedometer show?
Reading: 15 mph
